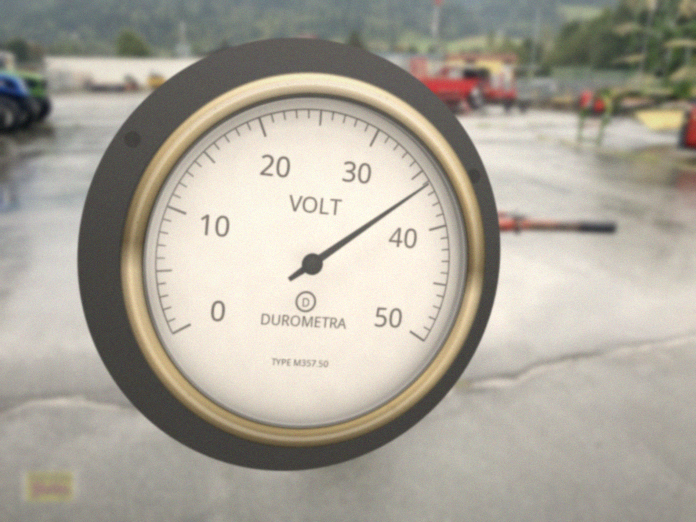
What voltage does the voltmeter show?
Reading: 36 V
